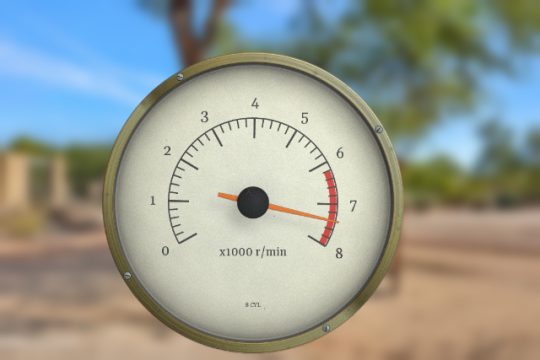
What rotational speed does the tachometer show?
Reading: 7400 rpm
